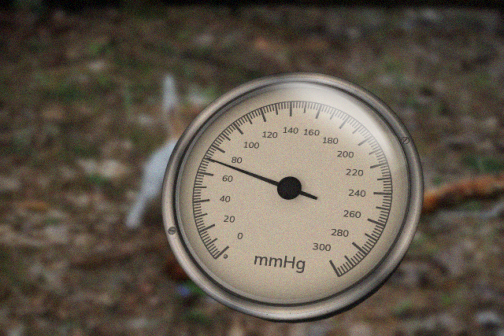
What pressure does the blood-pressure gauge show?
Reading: 70 mmHg
